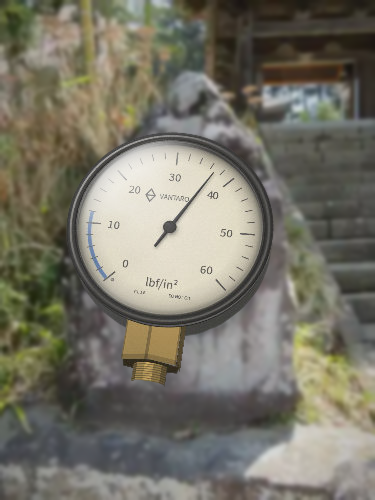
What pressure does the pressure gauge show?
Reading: 37 psi
